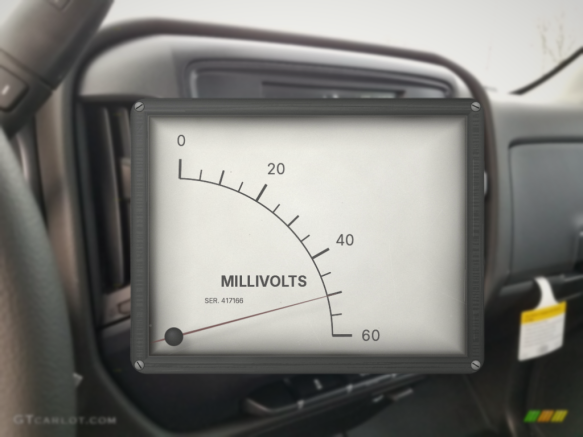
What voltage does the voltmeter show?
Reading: 50 mV
